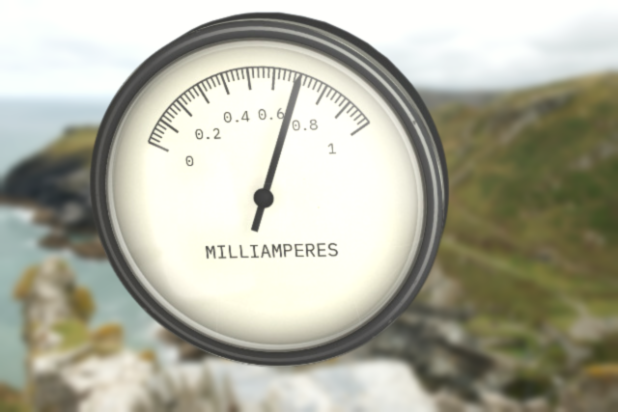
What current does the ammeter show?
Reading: 0.7 mA
